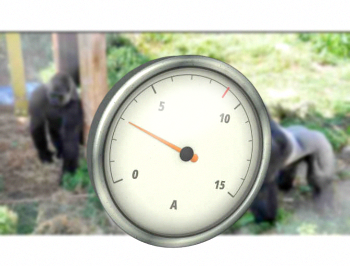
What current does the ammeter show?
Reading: 3 A
